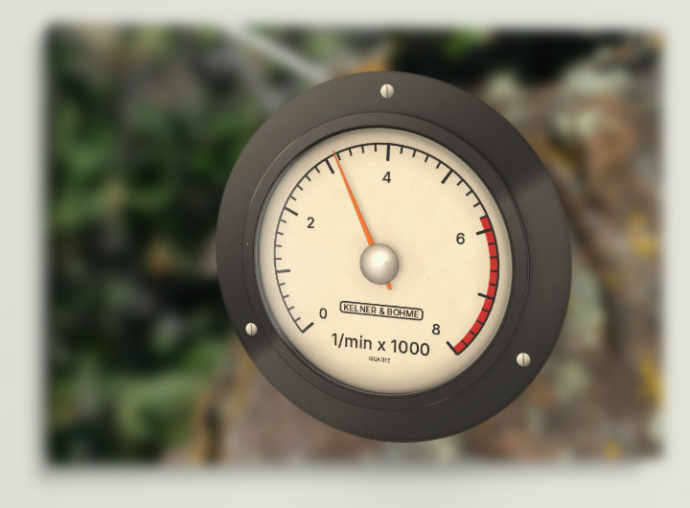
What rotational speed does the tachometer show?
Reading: 3200 rpm
